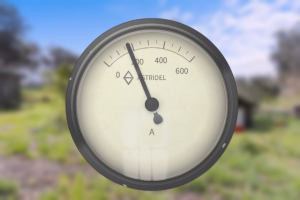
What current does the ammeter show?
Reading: 175 A
